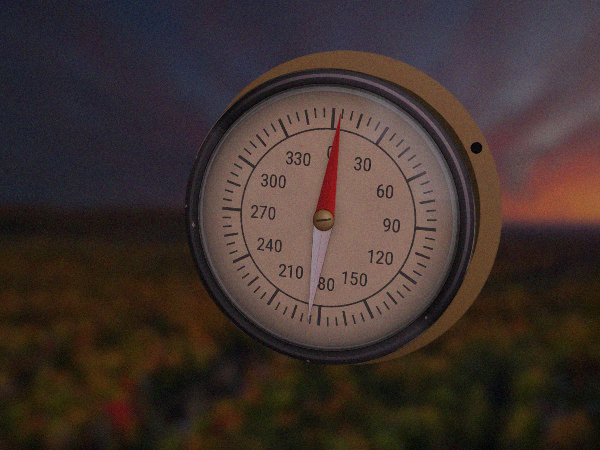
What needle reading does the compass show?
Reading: 5 °
